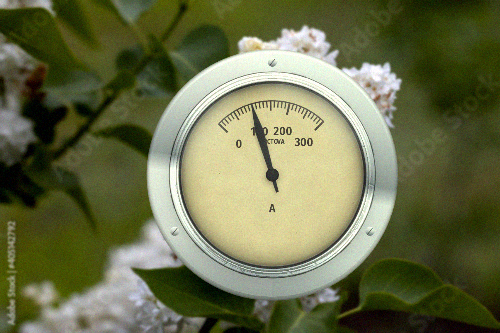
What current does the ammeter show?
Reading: 100 A
